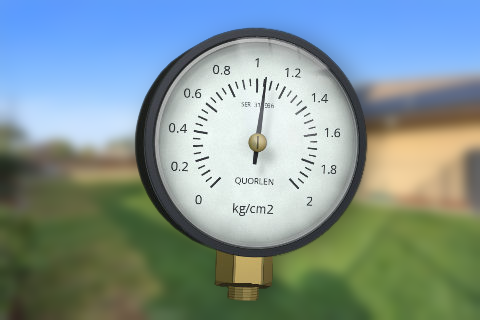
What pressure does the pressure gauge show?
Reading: 1.05 kg/cm²
